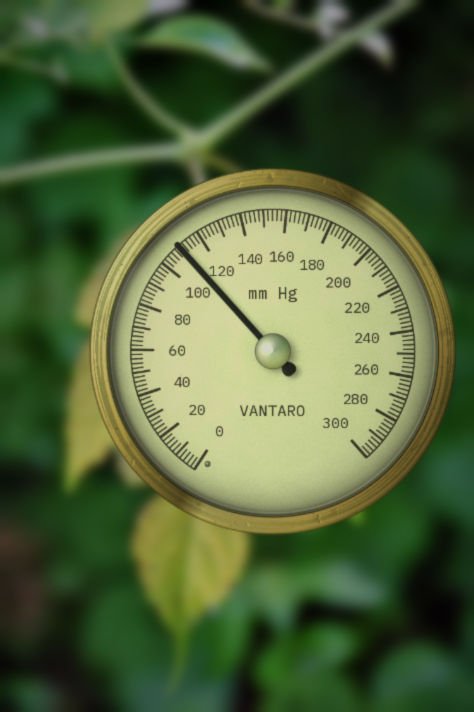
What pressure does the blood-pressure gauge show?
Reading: 110 mmHg
